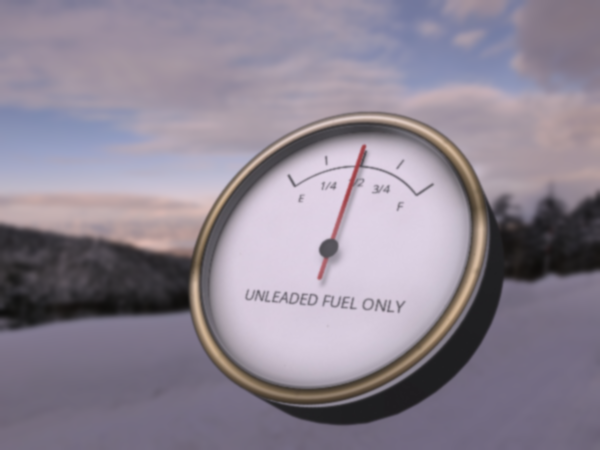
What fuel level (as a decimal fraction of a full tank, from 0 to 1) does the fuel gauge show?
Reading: 0.5
